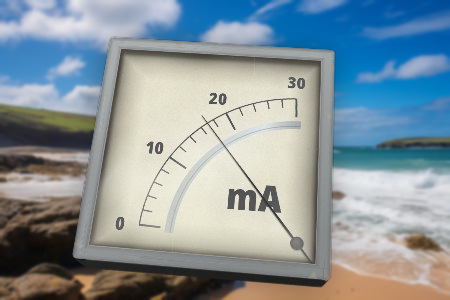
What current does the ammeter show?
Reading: 17 mA
